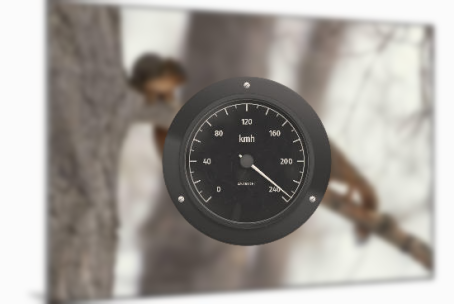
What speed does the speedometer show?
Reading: 235 km/h
